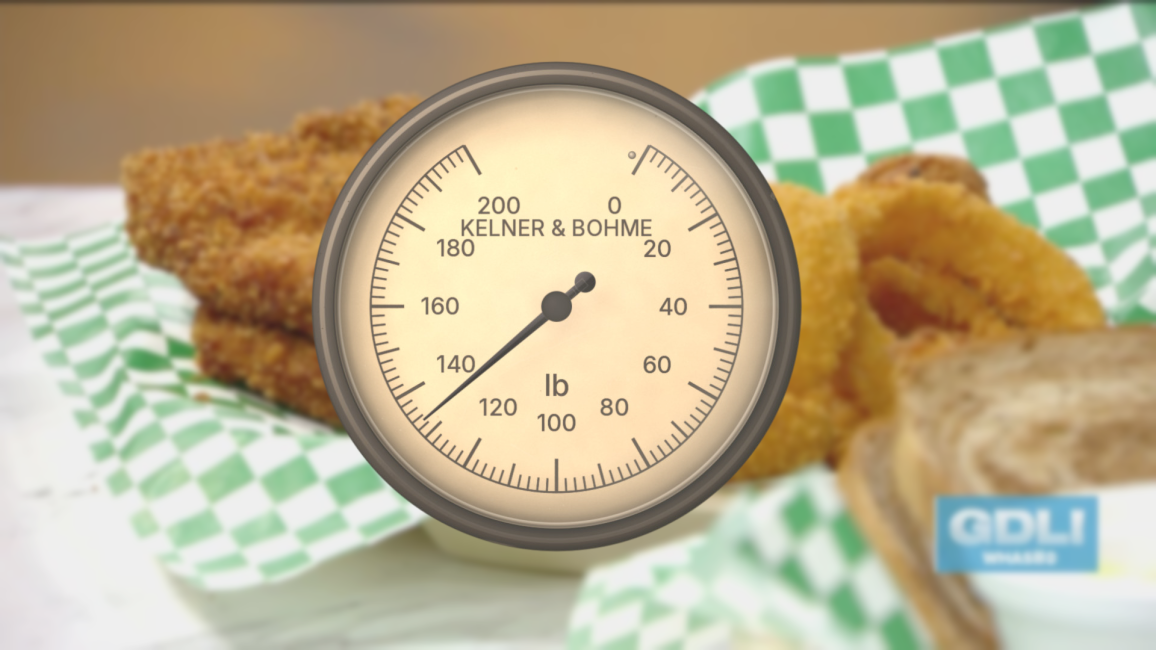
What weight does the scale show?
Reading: 133 lb
